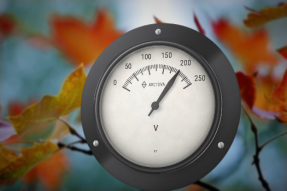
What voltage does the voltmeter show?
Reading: 200 V
